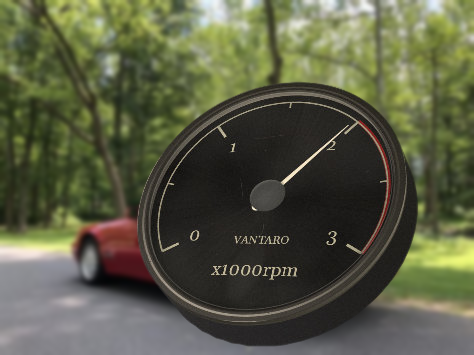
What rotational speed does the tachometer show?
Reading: 2000 rpm
